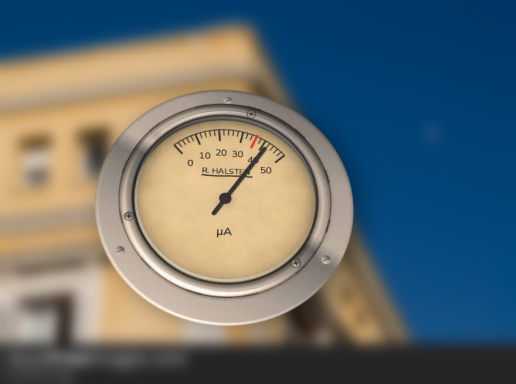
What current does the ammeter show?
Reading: 42 µA
